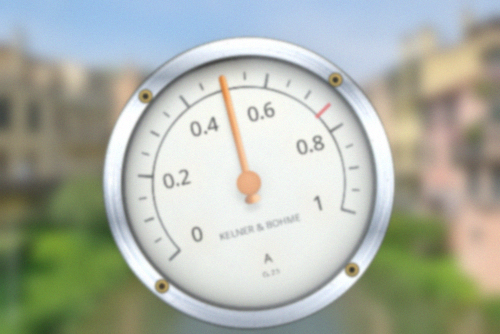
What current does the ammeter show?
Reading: 0.5 A
